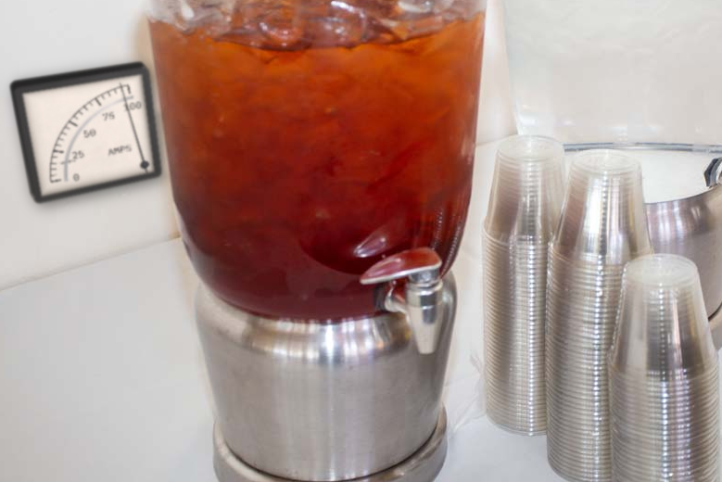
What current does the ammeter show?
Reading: 95 A
